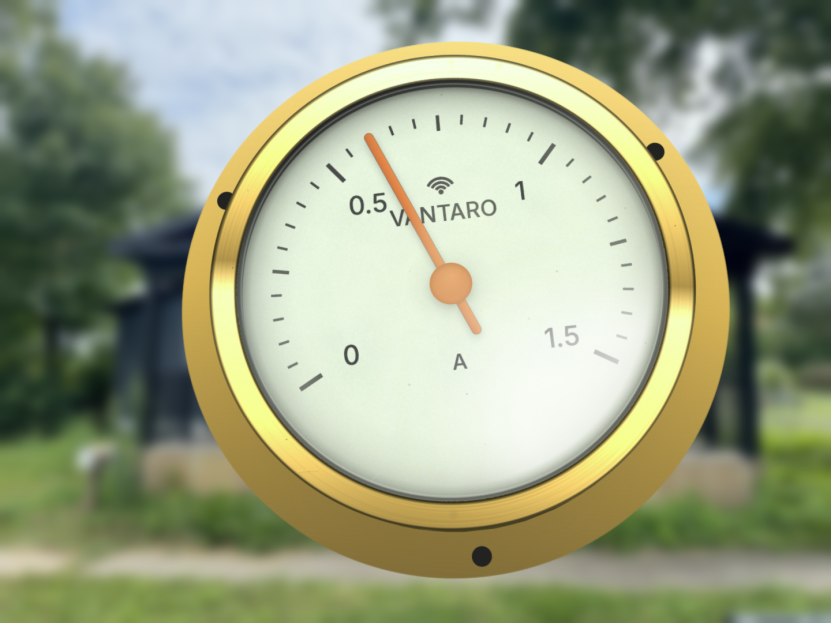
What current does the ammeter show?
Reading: 0.6 A
